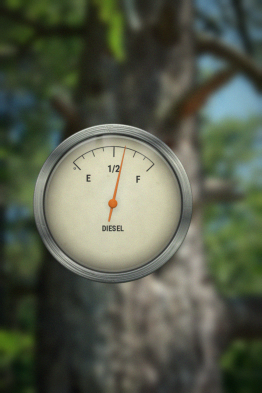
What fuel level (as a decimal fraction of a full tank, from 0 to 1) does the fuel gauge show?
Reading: 0.625
